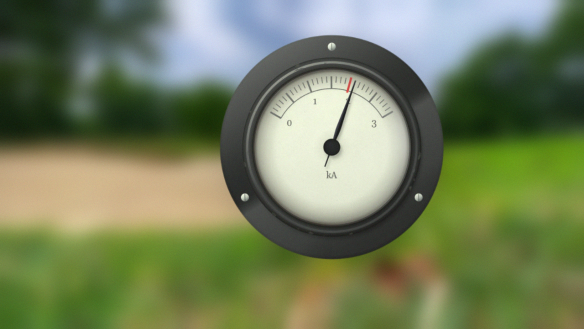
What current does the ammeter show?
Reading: 2 kA
